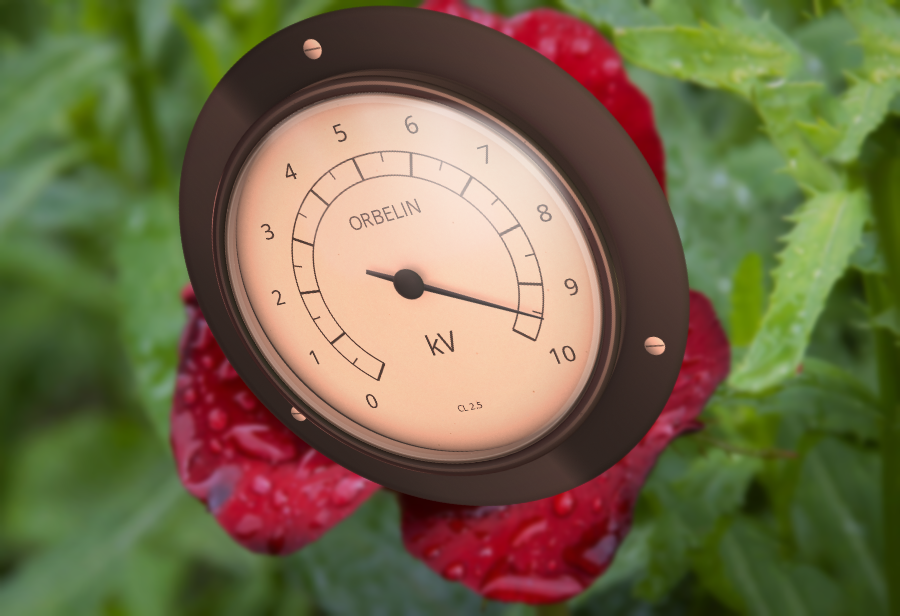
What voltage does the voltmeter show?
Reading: 9.5 kV
